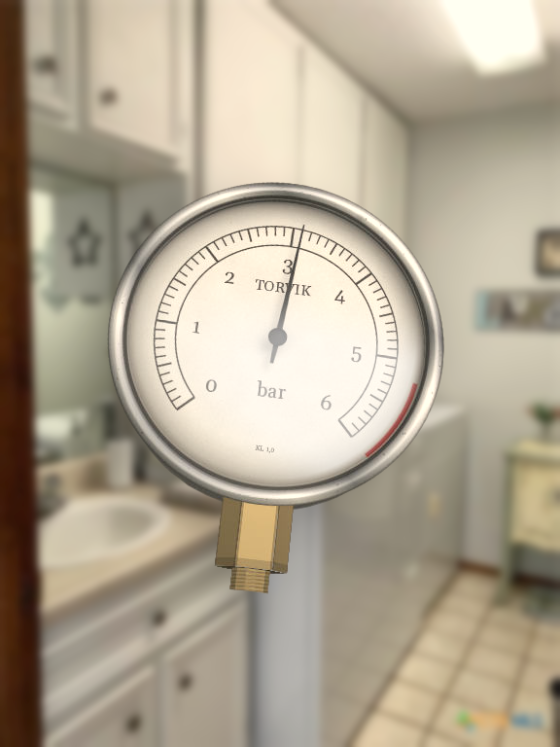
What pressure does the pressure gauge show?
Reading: 3.1 bar
